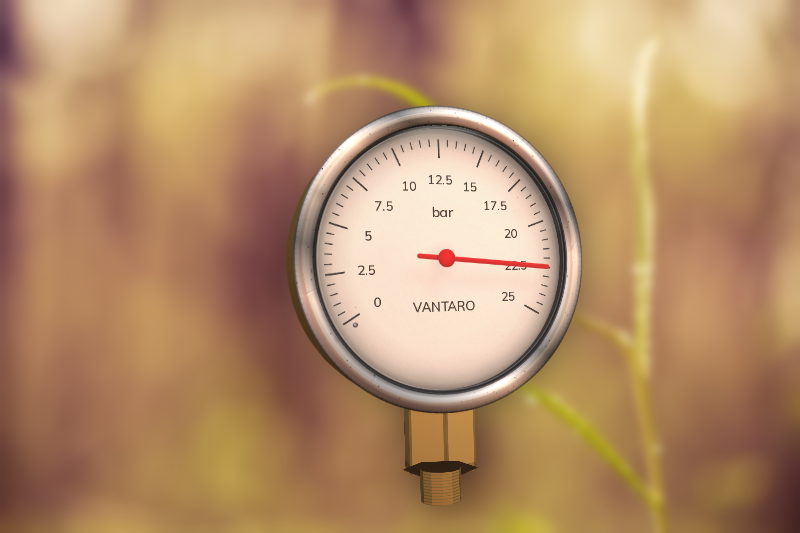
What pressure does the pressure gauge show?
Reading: 22.5 bar
